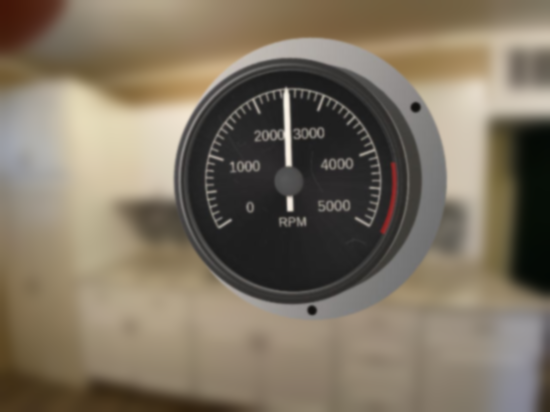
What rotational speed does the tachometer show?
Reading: 2500 rpm
